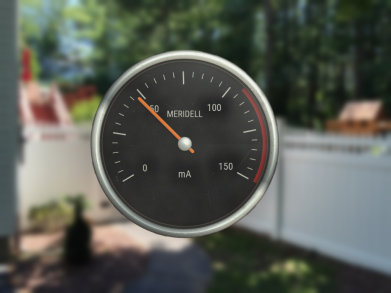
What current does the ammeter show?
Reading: 47.5 mA
